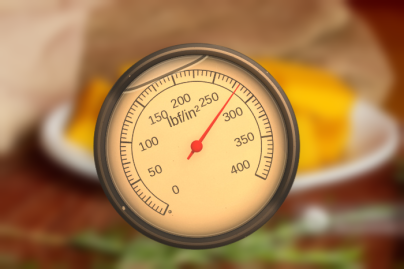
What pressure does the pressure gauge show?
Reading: 280 psi
